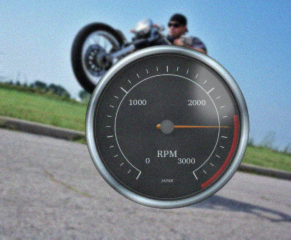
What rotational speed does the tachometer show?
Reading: 2400 rpm
